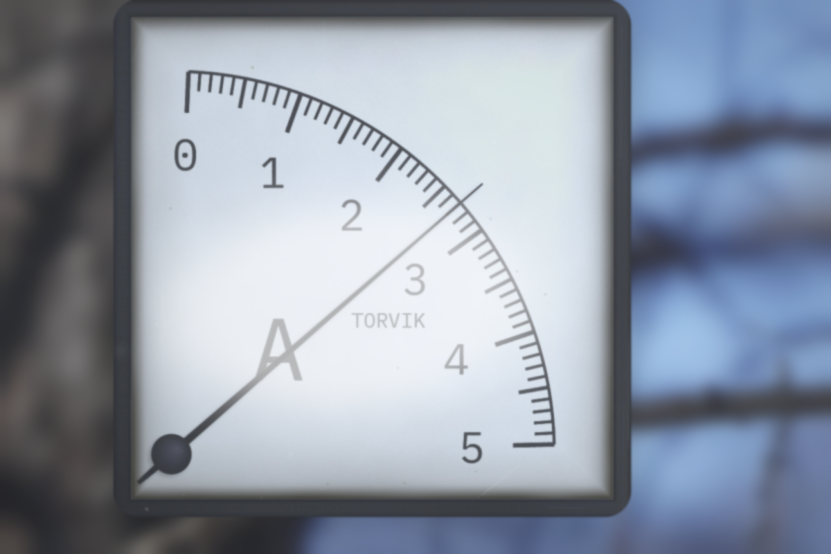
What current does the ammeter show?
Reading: 2.7 A
